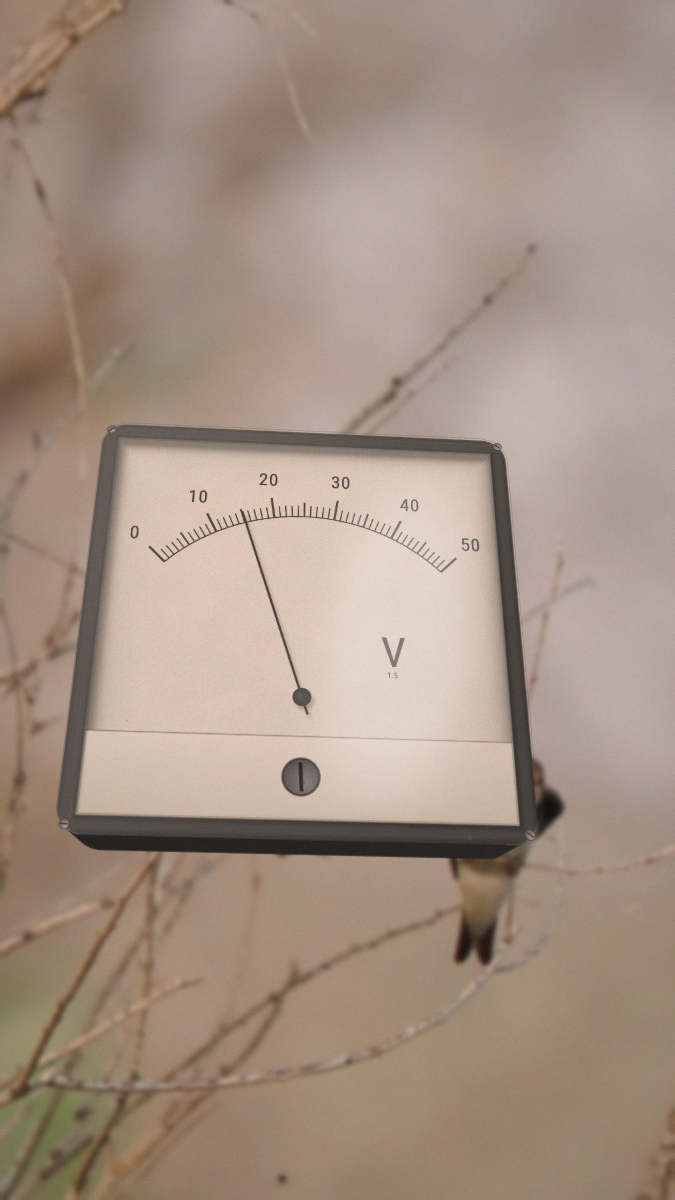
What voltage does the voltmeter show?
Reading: 15 V
